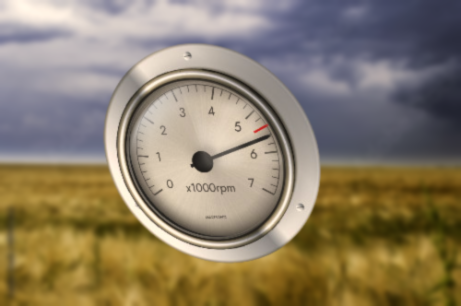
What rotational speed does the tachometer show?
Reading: 5600 rpm
